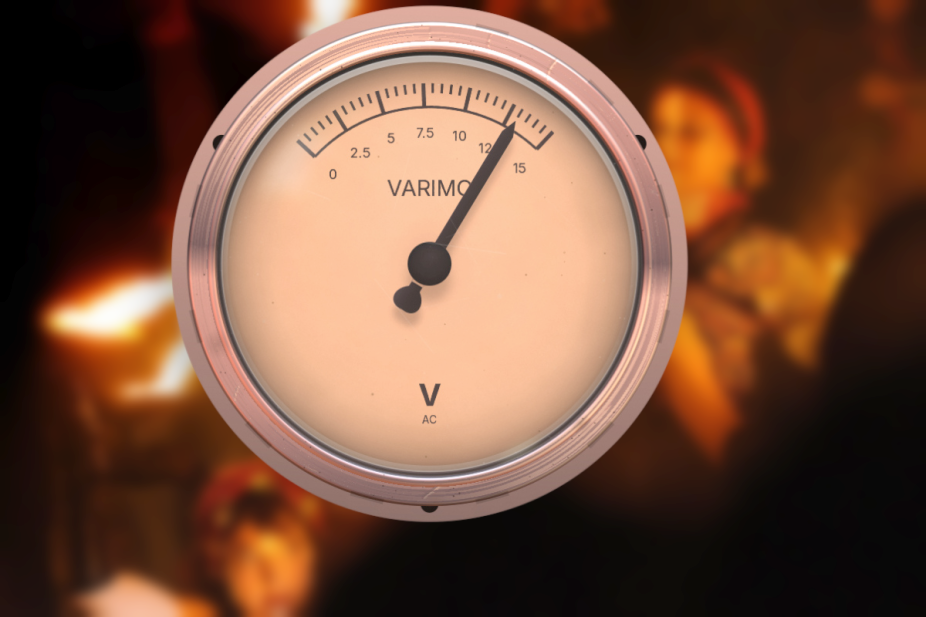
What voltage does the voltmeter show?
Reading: 13 V
